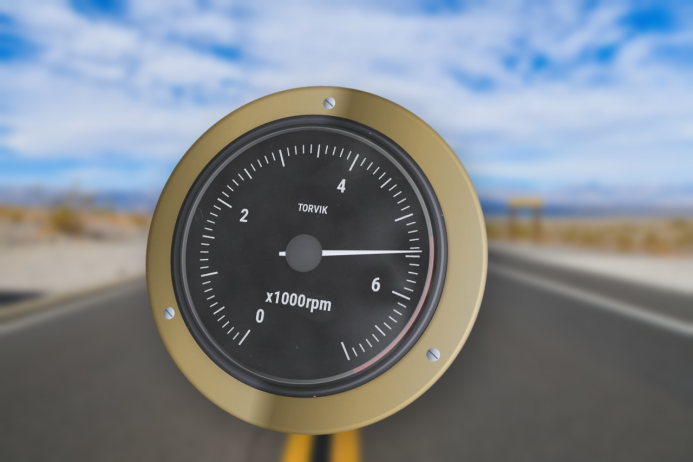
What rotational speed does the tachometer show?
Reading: 5450 rpm
